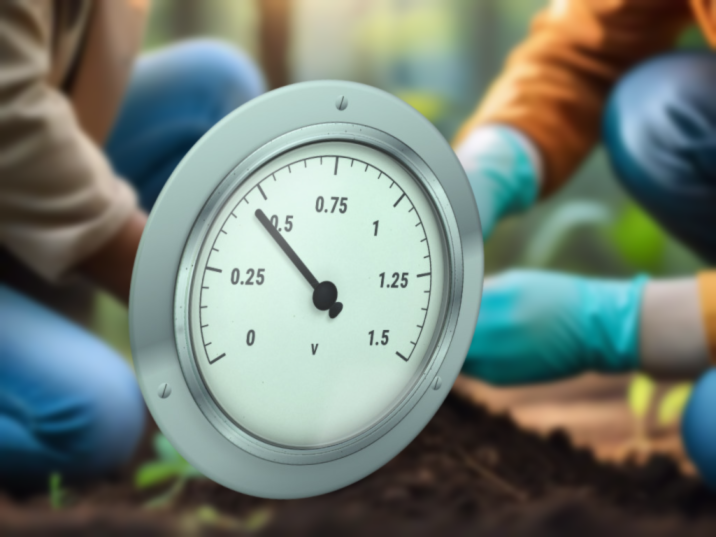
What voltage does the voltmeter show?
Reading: 0.45 V
